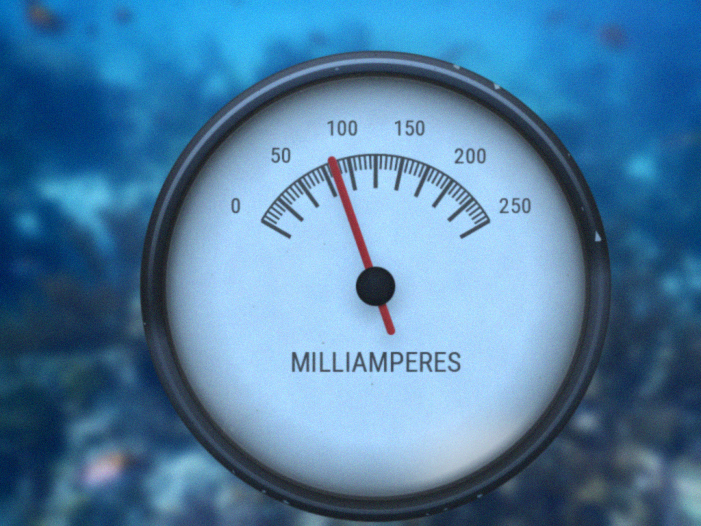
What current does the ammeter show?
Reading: 85 mA
